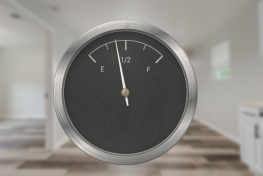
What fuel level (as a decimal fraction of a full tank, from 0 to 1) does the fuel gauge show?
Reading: 0.375
